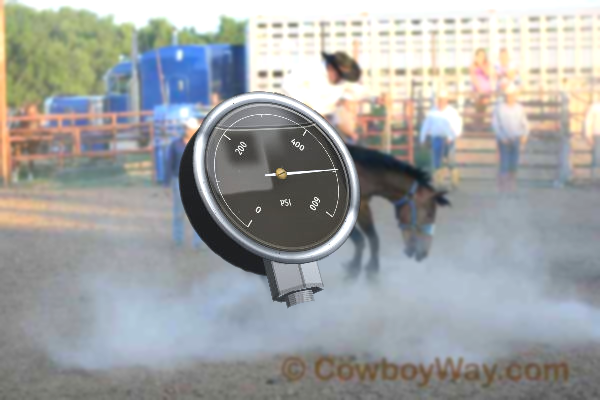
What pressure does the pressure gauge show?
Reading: 500 psi
